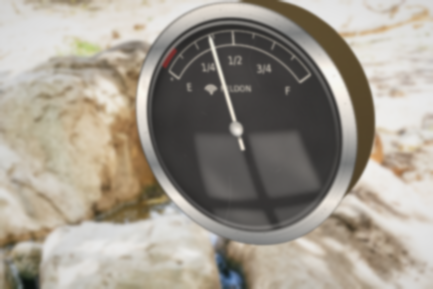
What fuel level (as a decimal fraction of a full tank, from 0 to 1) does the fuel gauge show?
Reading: 0.375
